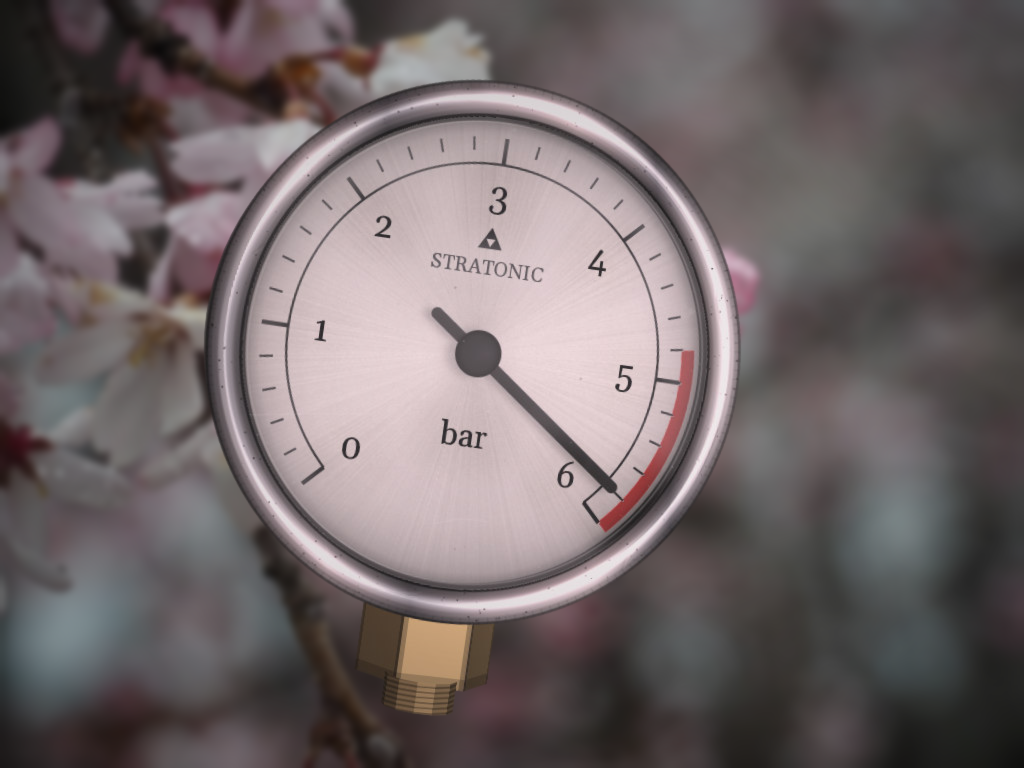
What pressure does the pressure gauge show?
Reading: 5.8 bar
